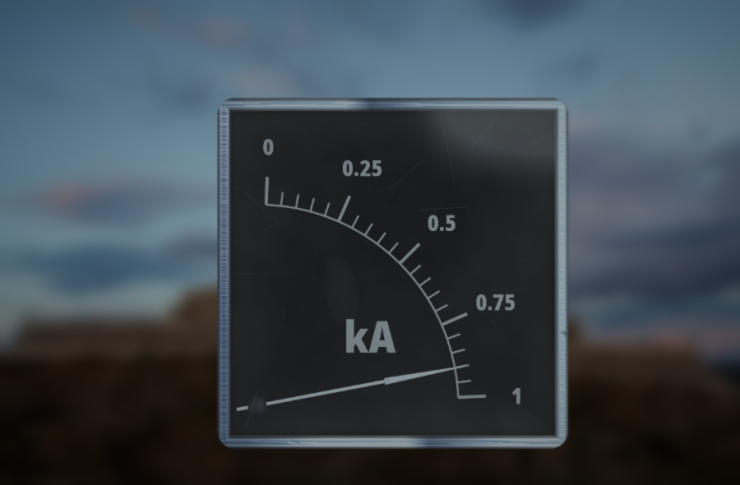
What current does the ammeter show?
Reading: 0.9 kA
